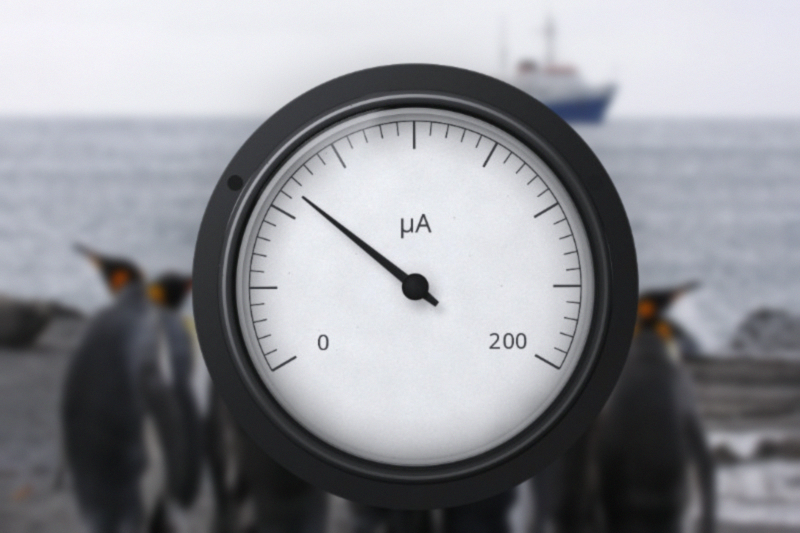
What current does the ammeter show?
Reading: 57.5 µA
